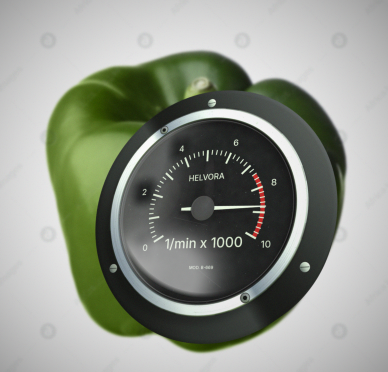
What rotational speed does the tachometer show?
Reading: 8800 rpm
